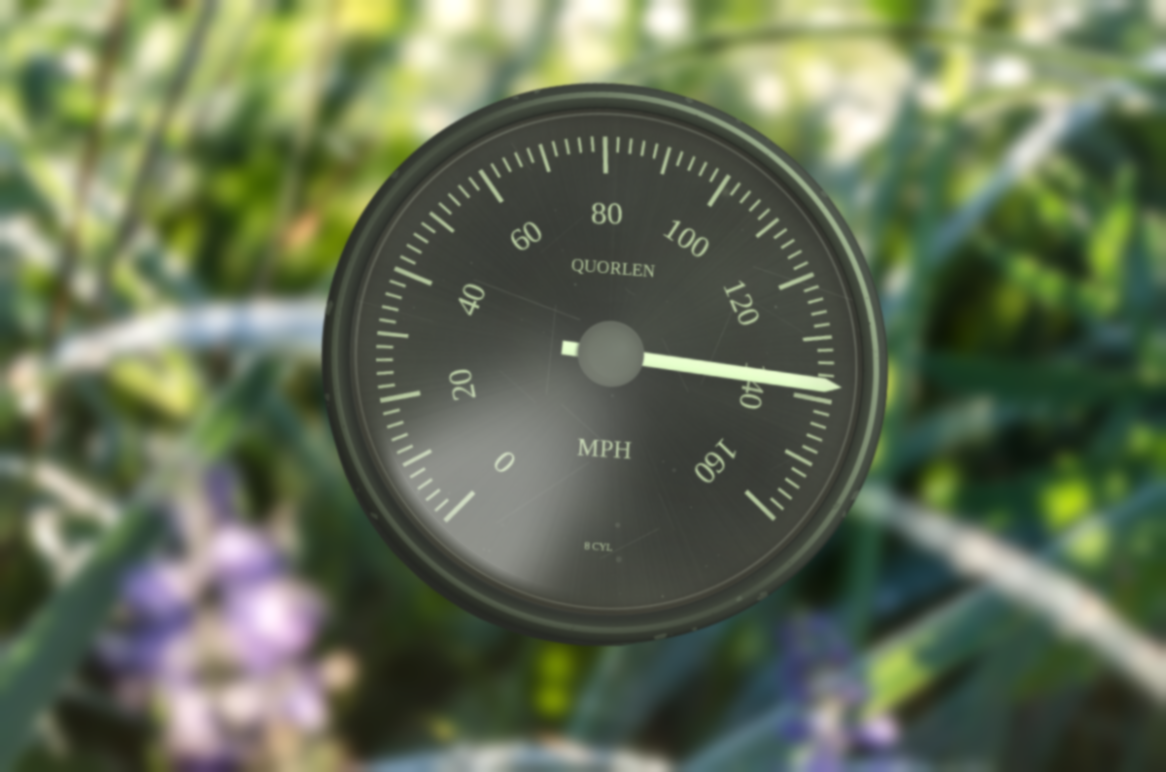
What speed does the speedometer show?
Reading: 138 mph
